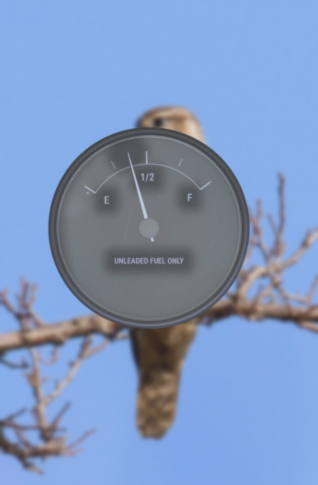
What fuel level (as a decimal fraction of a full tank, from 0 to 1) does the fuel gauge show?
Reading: 0.375
